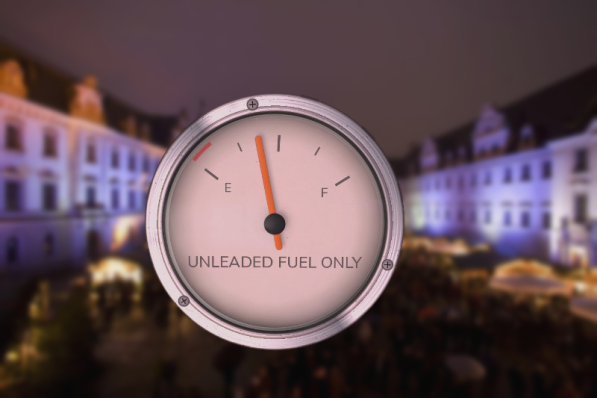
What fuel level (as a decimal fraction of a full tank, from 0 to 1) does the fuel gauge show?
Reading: 0.375
